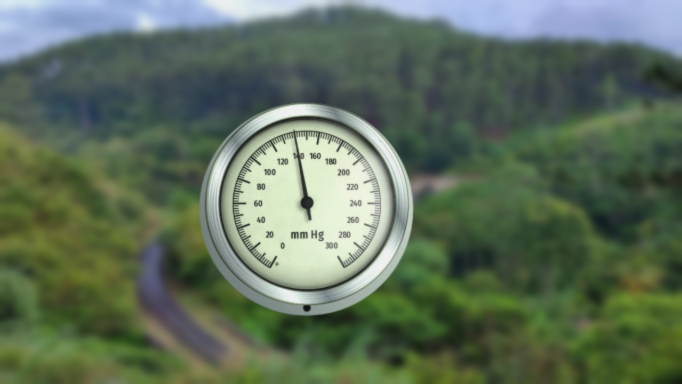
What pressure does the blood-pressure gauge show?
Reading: 140 mmHg
